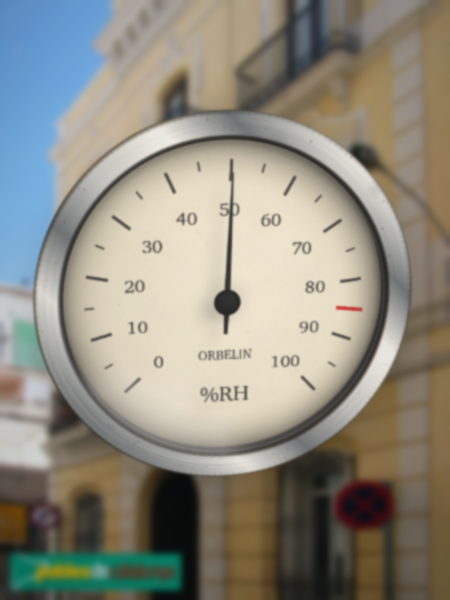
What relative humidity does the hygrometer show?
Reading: 50 %
